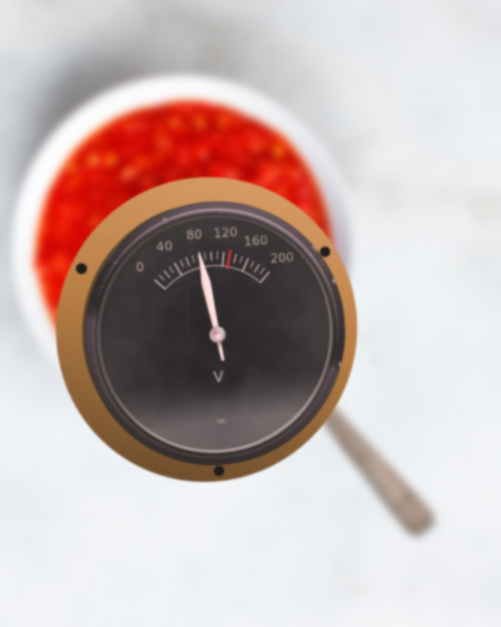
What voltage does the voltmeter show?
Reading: 80 V
